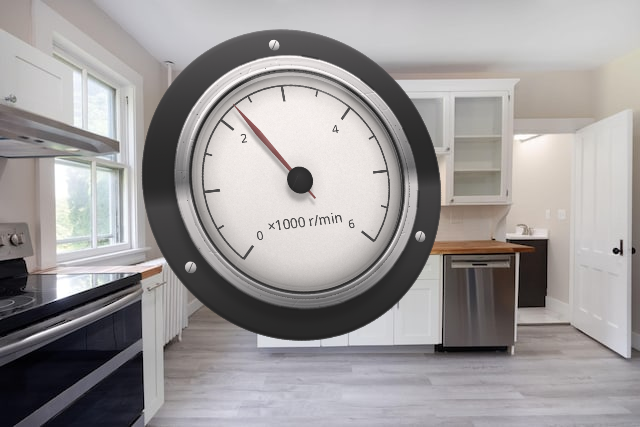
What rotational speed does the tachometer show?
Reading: 2250 rpm
